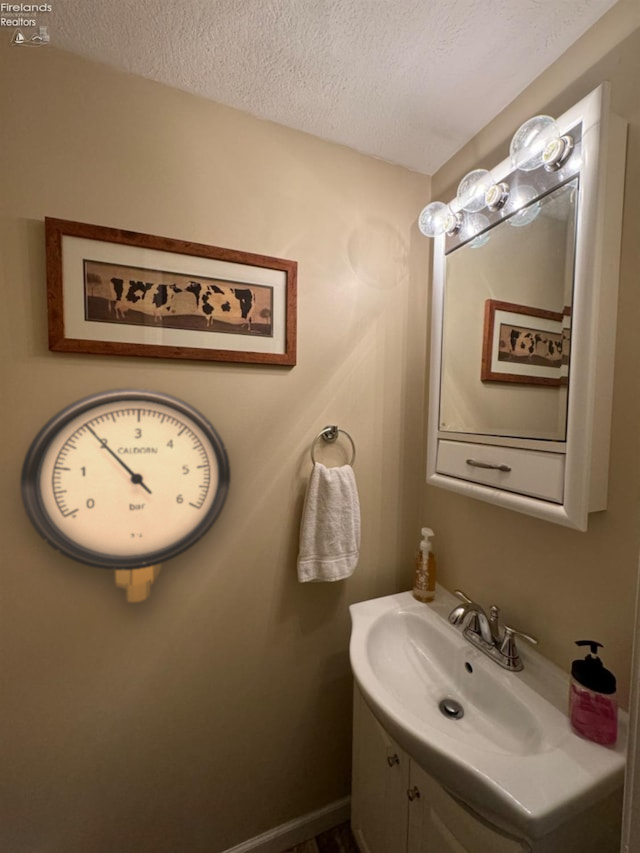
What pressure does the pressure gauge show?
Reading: 2 bar
